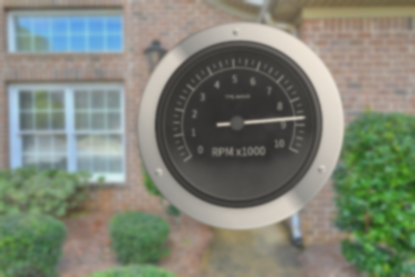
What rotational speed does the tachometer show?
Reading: 8750 rpm
